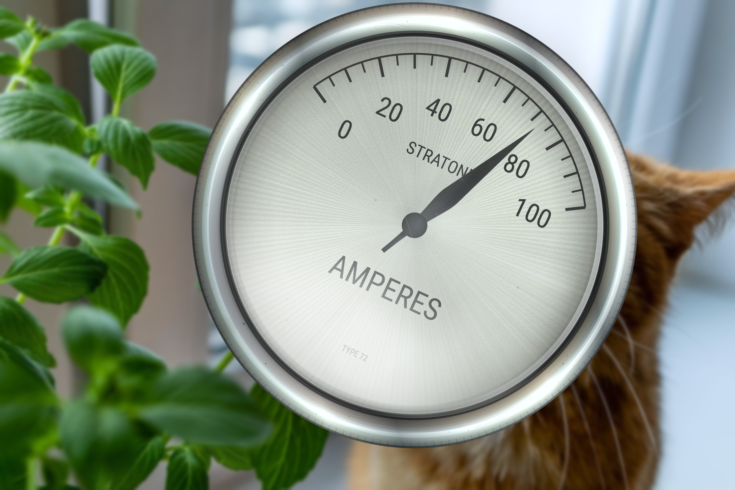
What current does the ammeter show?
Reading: 72.5 A
